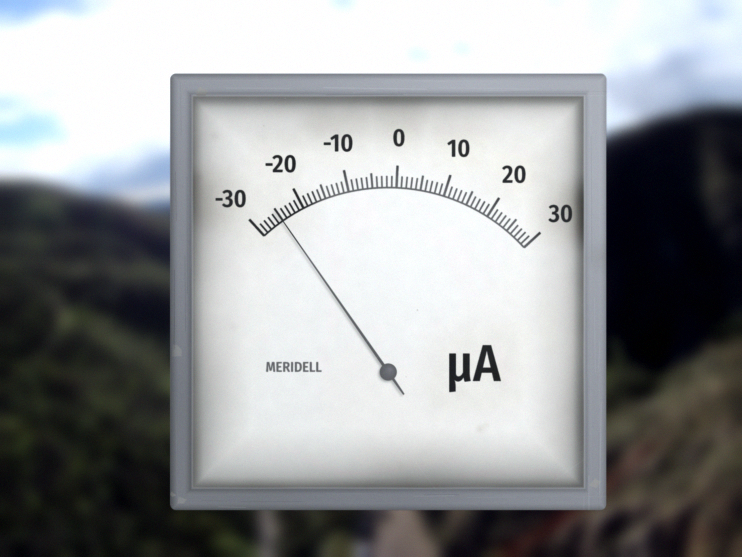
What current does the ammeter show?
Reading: -25 µA
